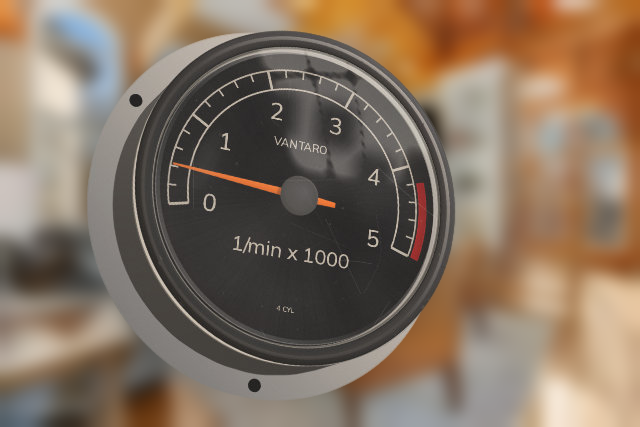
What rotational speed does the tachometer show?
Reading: 400 rpm
